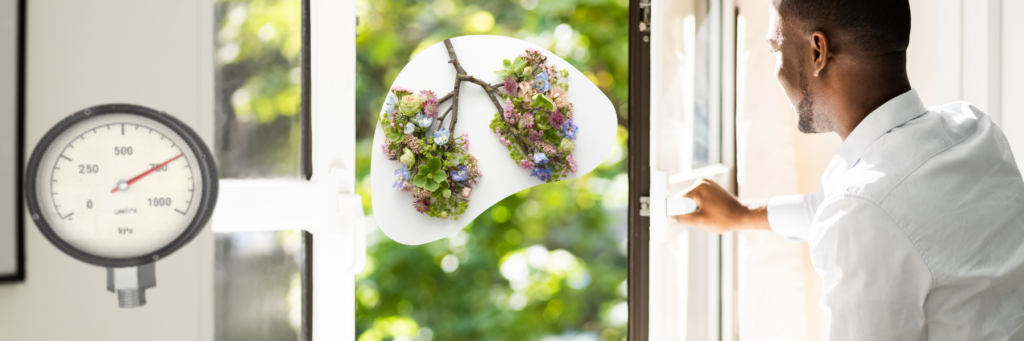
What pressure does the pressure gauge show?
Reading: 750 kPa
